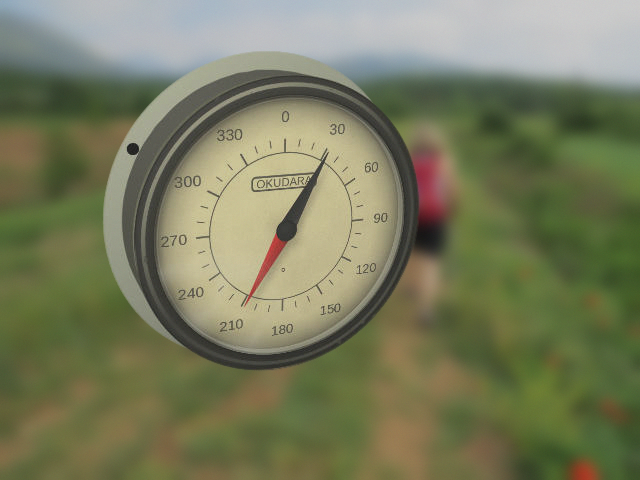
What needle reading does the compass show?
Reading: 210 °
